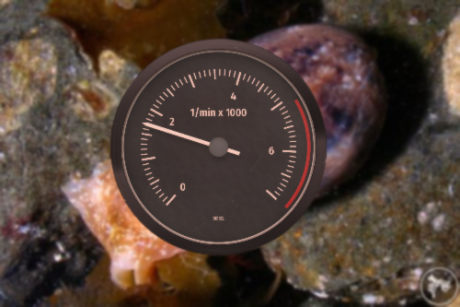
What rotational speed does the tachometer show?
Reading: 1700 rpm
